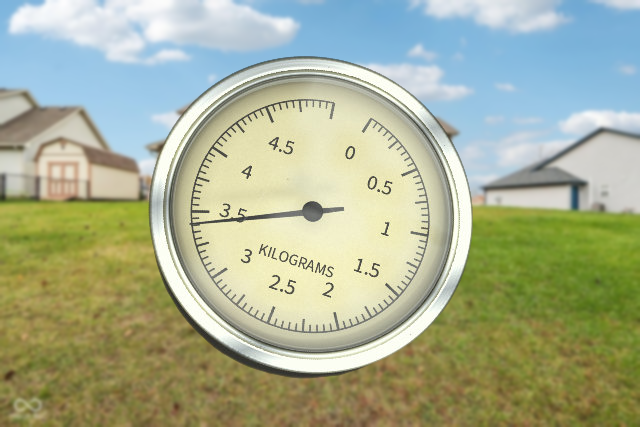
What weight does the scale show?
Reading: 3.4 kg
